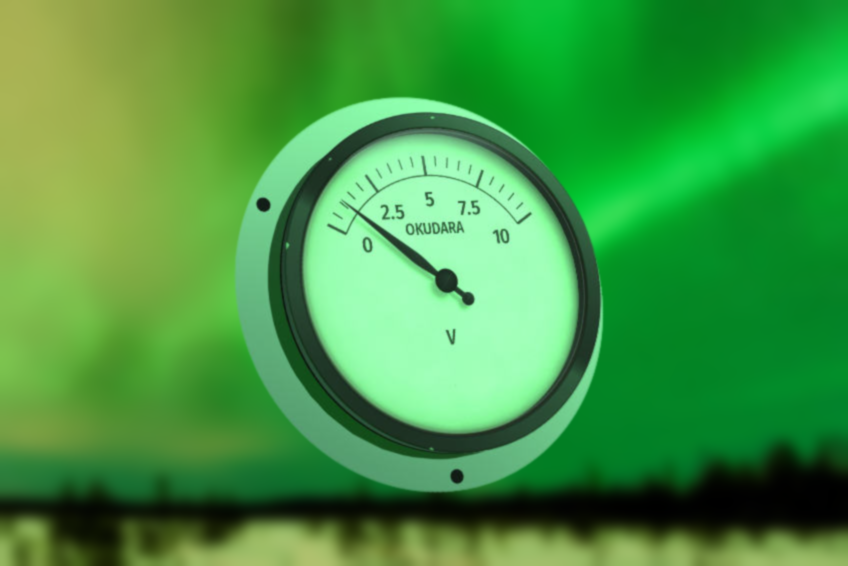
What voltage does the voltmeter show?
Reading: 1 V
